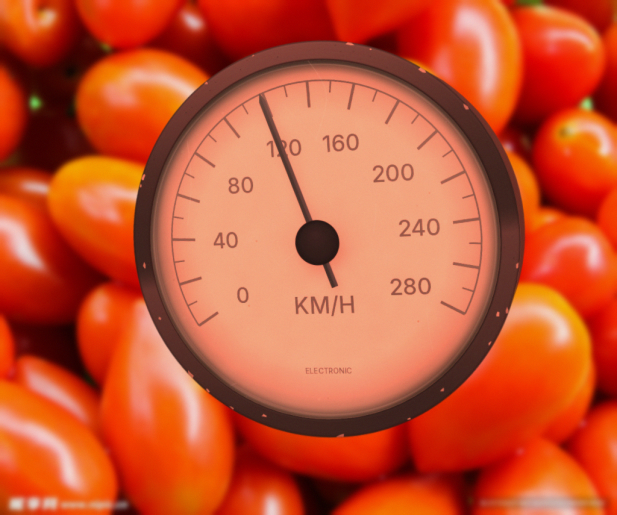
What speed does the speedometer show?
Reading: 120 km/h
